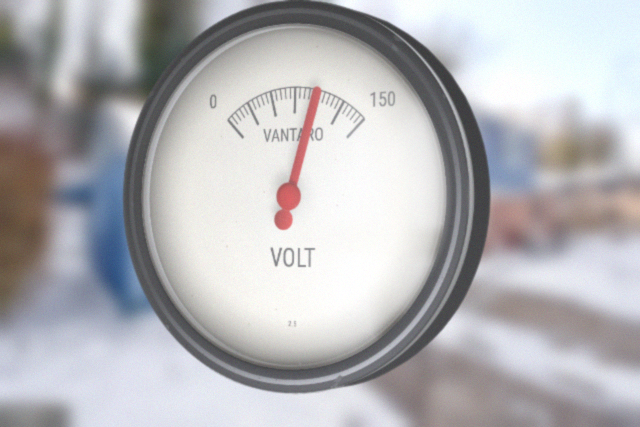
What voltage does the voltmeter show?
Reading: 100 V
